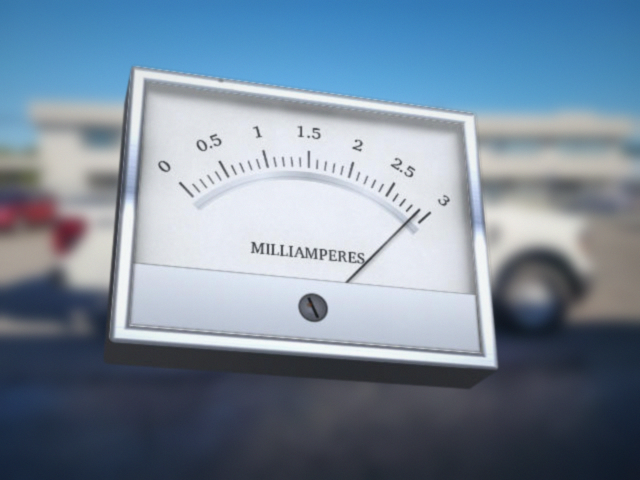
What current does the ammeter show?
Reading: 2.9 mA
